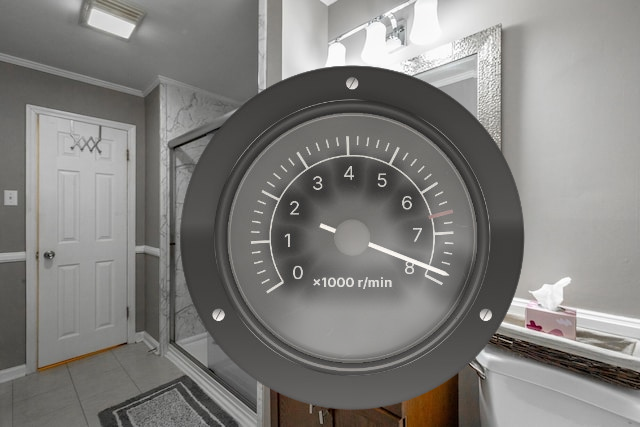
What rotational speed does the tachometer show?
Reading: 7800 rpm
